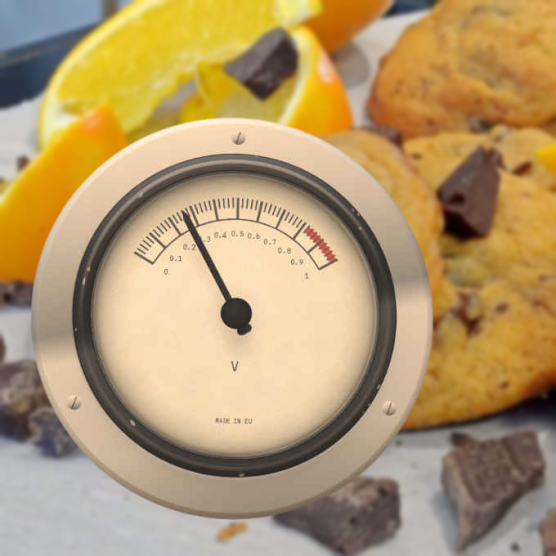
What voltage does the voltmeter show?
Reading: 0.26 V
